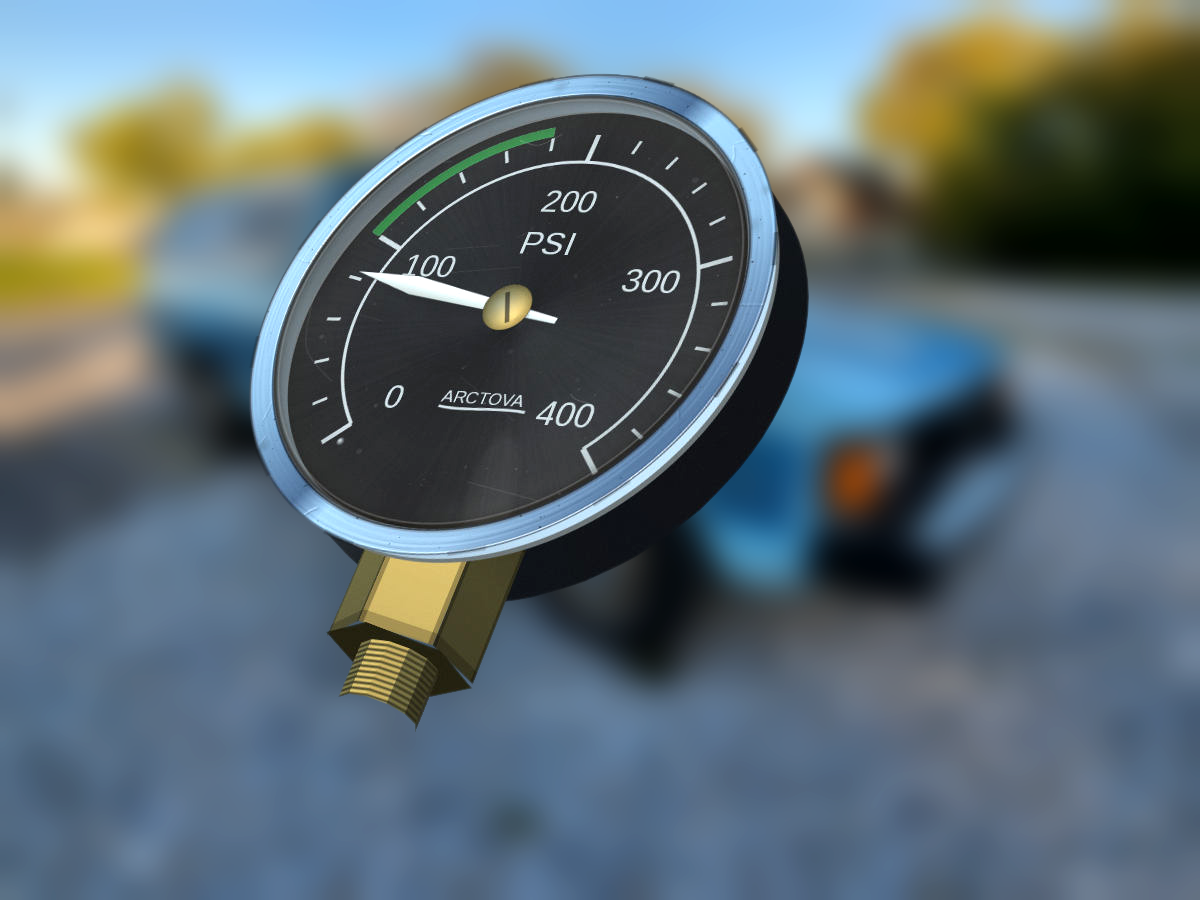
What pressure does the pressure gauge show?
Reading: 80 psi
